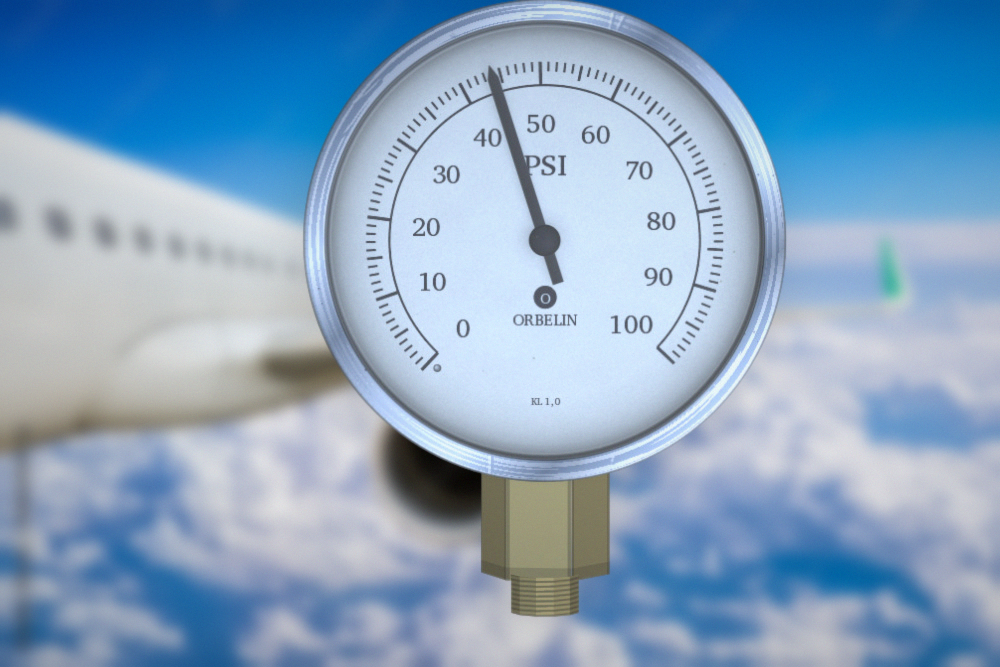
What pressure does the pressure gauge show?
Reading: 44 psi
